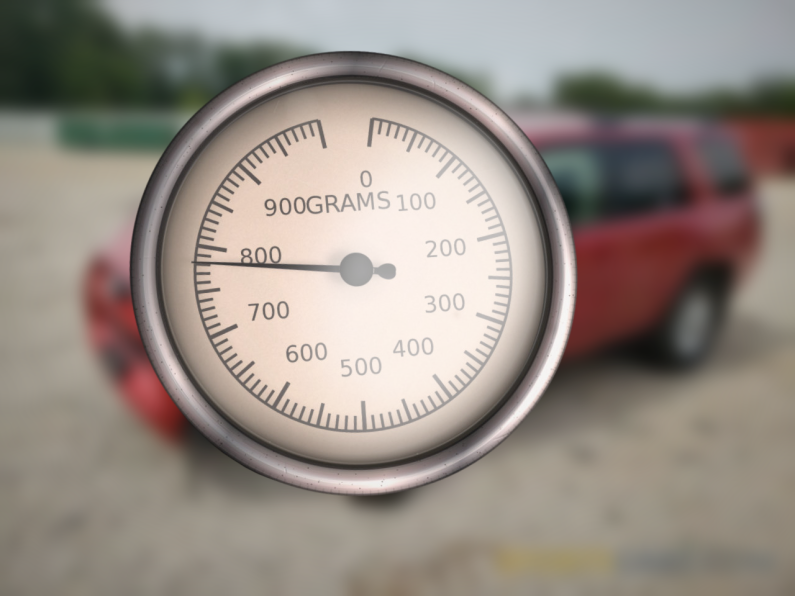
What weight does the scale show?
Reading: 780 g
